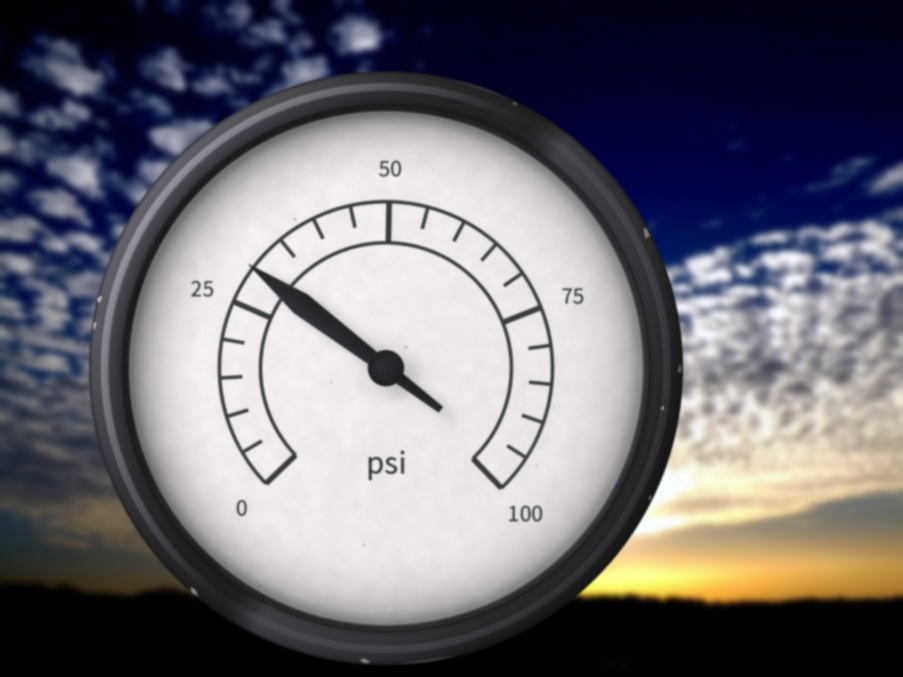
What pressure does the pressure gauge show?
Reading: 30 psi
